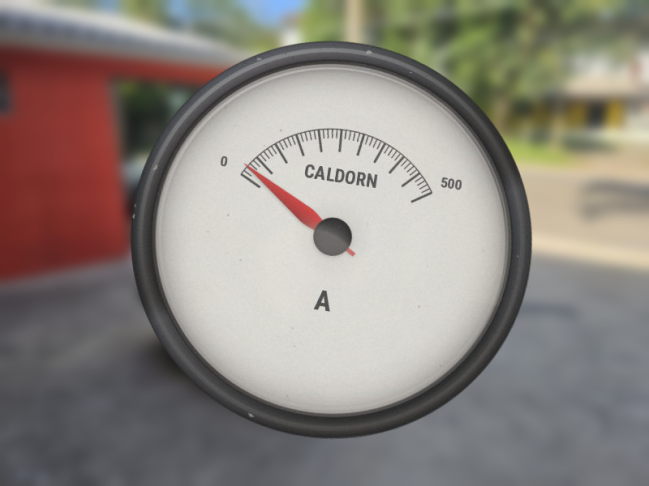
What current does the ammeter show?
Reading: 20 A
